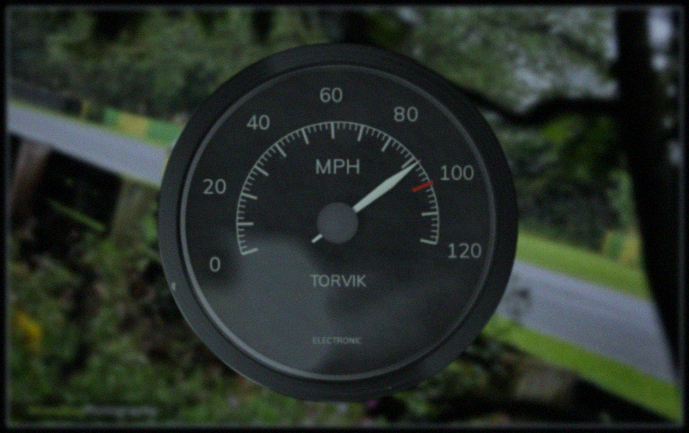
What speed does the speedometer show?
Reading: 92 mph
